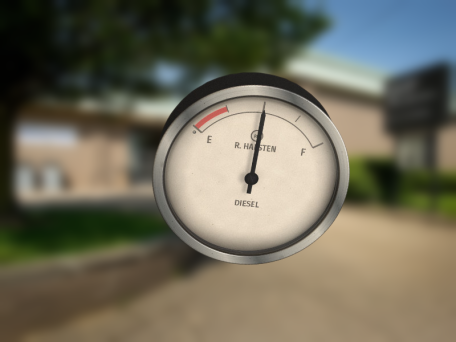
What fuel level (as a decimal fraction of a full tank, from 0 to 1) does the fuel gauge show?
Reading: 0.5
